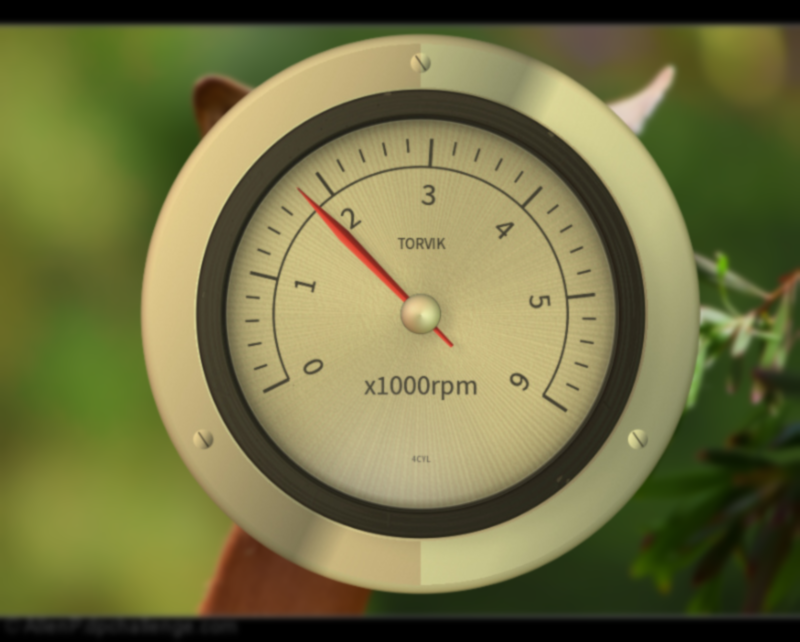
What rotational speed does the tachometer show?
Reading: 1800 rpm
